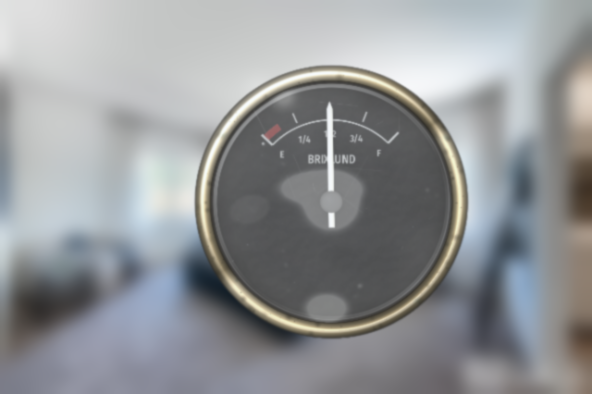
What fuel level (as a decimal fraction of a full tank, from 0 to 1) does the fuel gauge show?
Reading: 0.5
